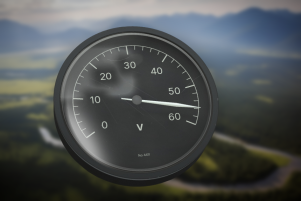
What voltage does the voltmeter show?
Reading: 56 V
